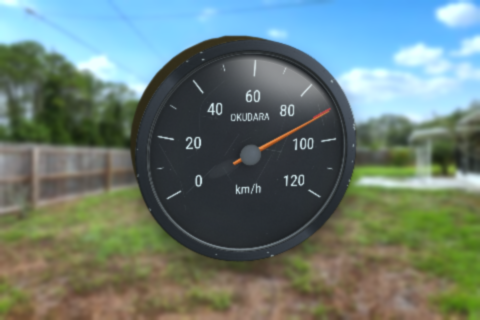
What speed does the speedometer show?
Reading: 90 km/h
